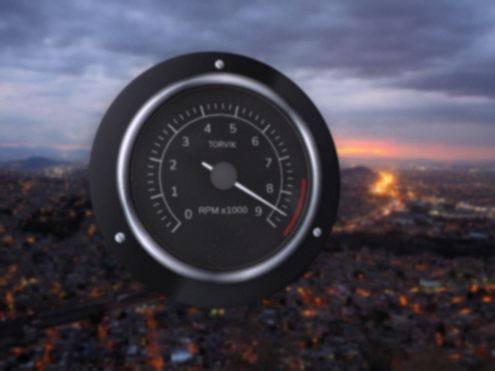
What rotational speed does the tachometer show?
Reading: 8600 rpm
